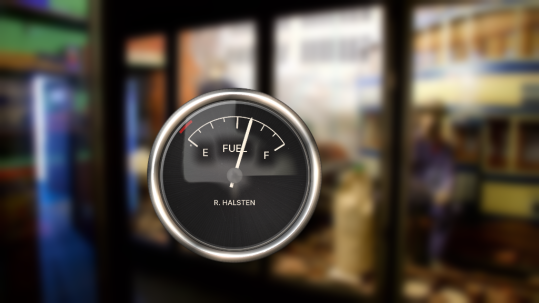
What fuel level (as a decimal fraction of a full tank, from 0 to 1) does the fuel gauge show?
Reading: 0.625
